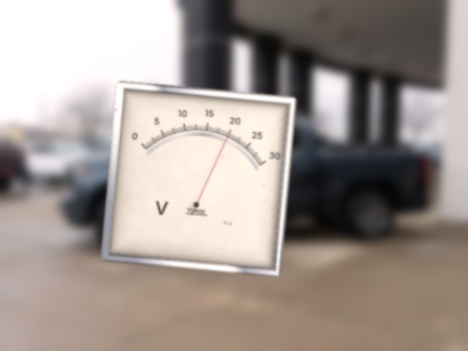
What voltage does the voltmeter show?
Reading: 20 V
